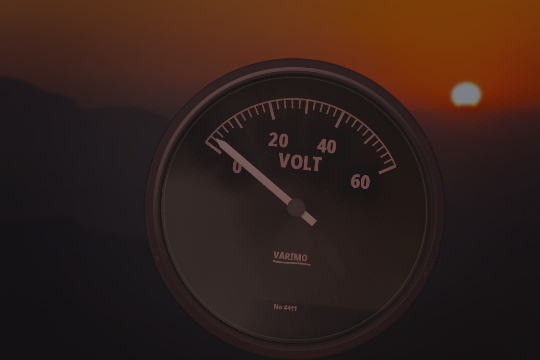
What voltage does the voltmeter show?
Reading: 2 V
